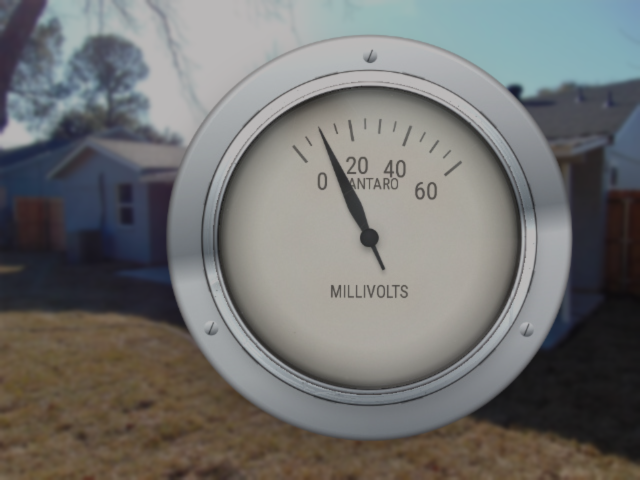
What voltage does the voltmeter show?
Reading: 10 mV
